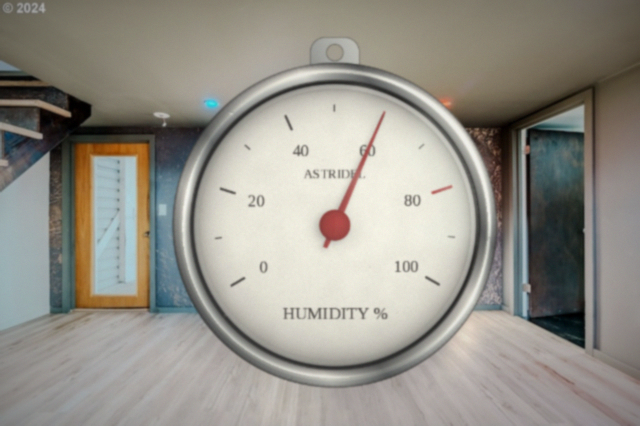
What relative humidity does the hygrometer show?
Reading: 60 %
